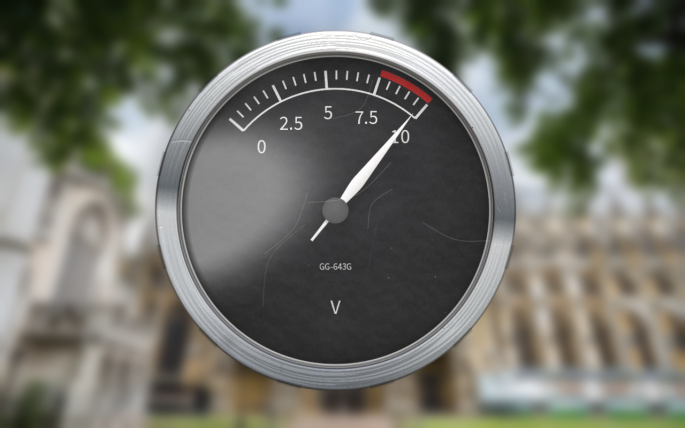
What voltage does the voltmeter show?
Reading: 9.75 V
